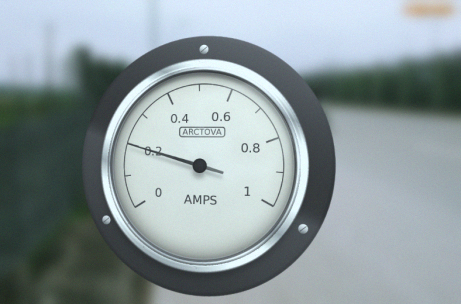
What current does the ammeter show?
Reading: 0.2 A
